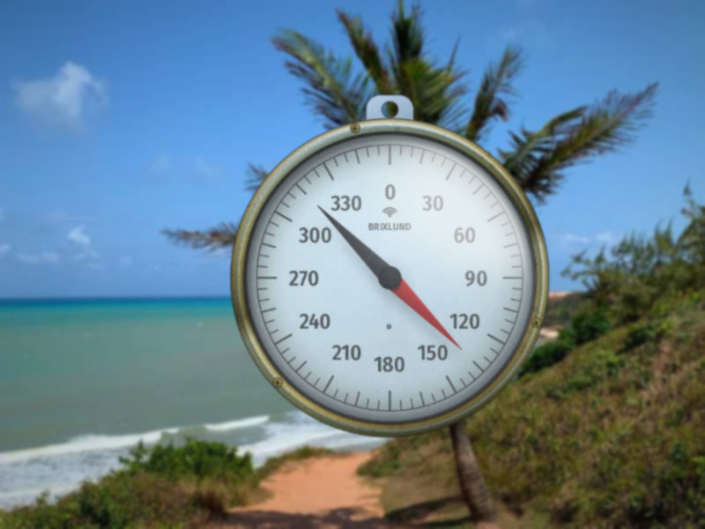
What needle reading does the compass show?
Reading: 135 °
